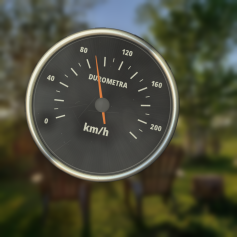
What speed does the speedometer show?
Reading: 90 km/h
